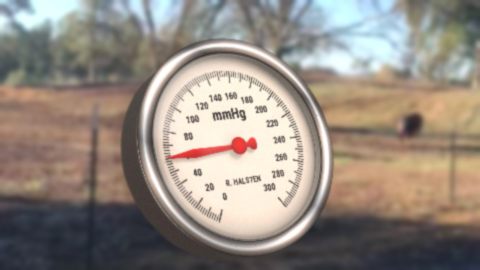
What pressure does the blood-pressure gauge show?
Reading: 60 mmHg
